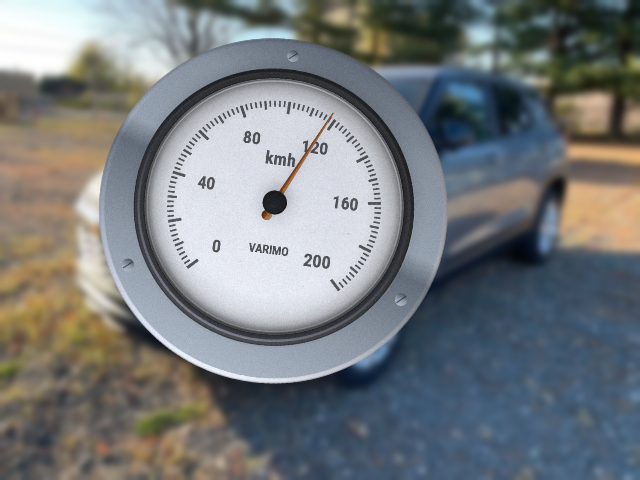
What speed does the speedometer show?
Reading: 118 km/h
